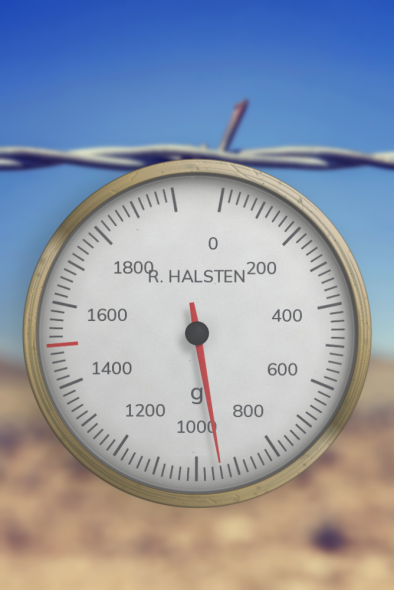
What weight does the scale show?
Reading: 940 g
